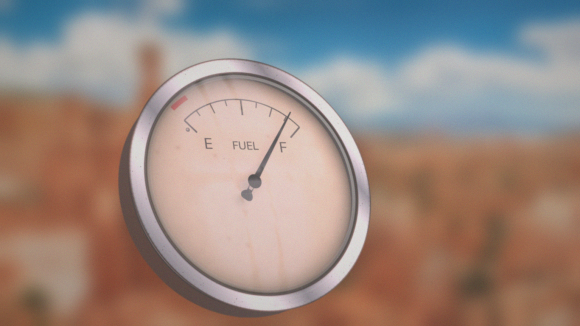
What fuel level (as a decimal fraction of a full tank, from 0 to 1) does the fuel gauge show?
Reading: 0.875
